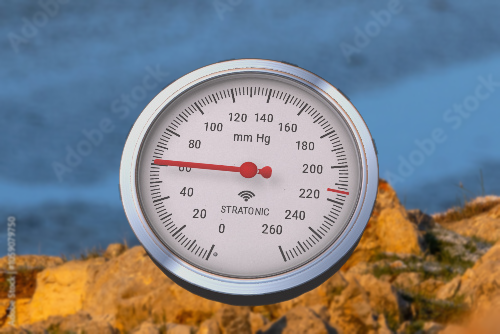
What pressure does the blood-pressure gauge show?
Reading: 60 mmHg
